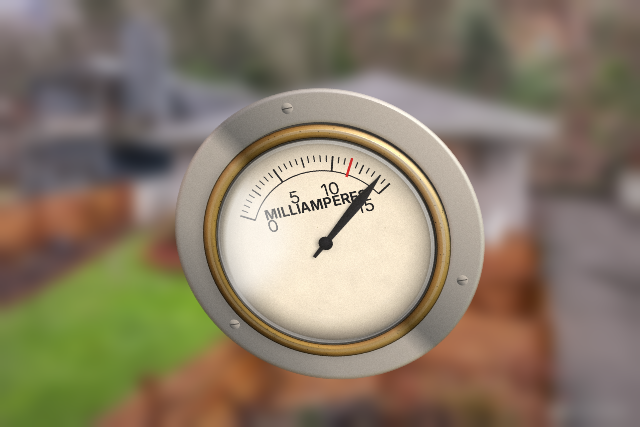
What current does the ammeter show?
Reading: 14 mA
